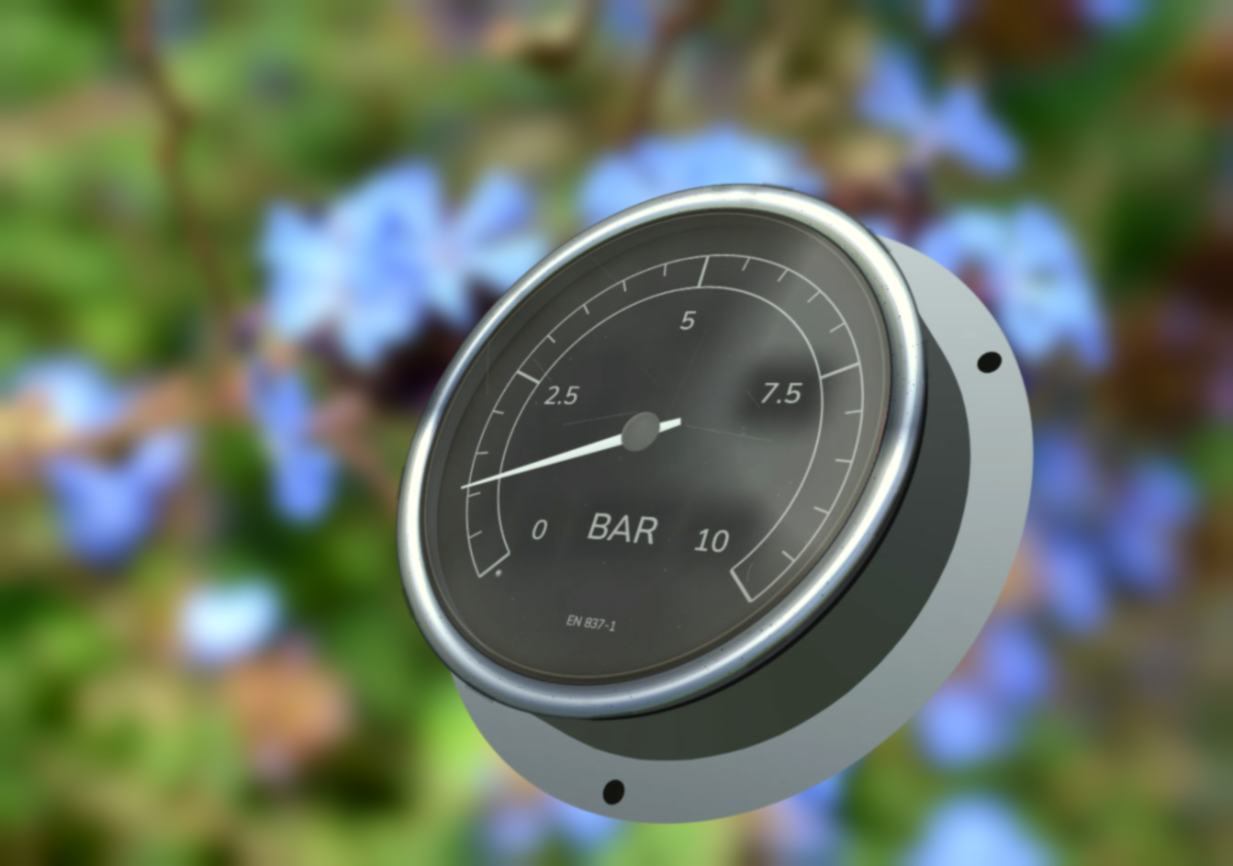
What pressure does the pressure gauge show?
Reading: 1 bar
